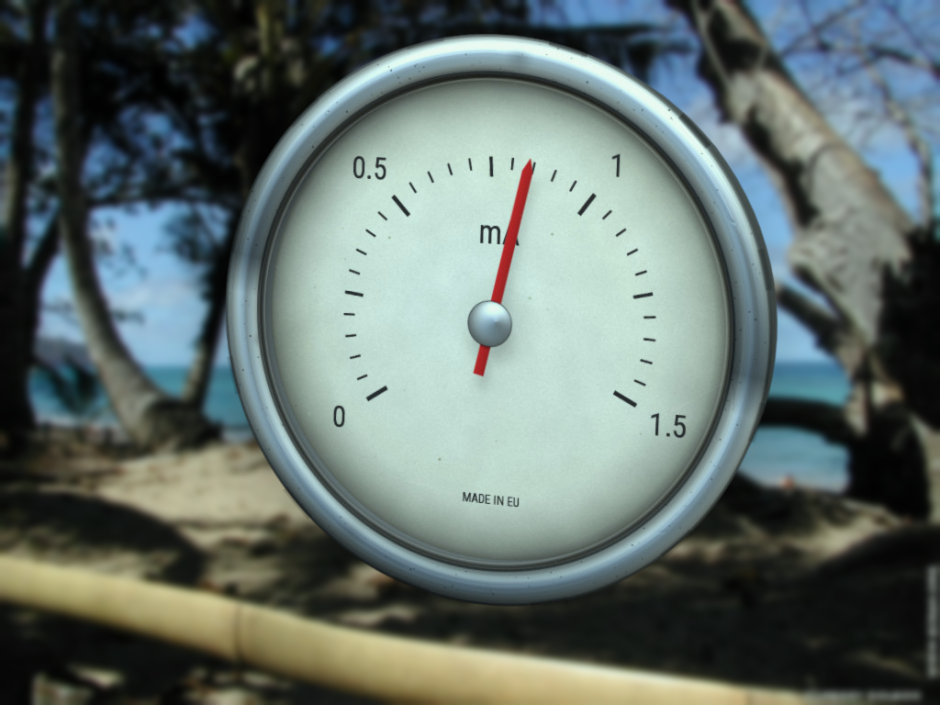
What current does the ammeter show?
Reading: 0.85 mA
